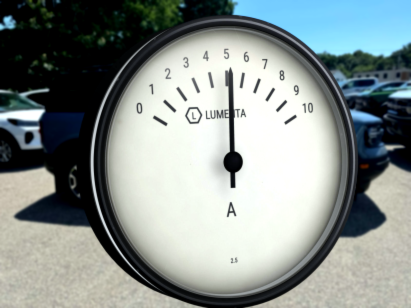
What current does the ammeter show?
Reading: 5 A
